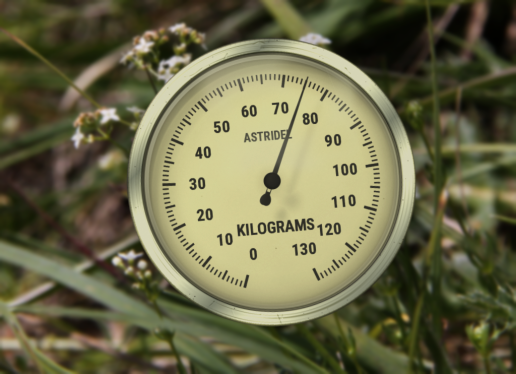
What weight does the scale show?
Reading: 75 kg
